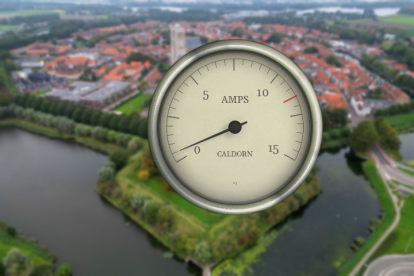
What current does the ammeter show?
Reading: 0.5 A
